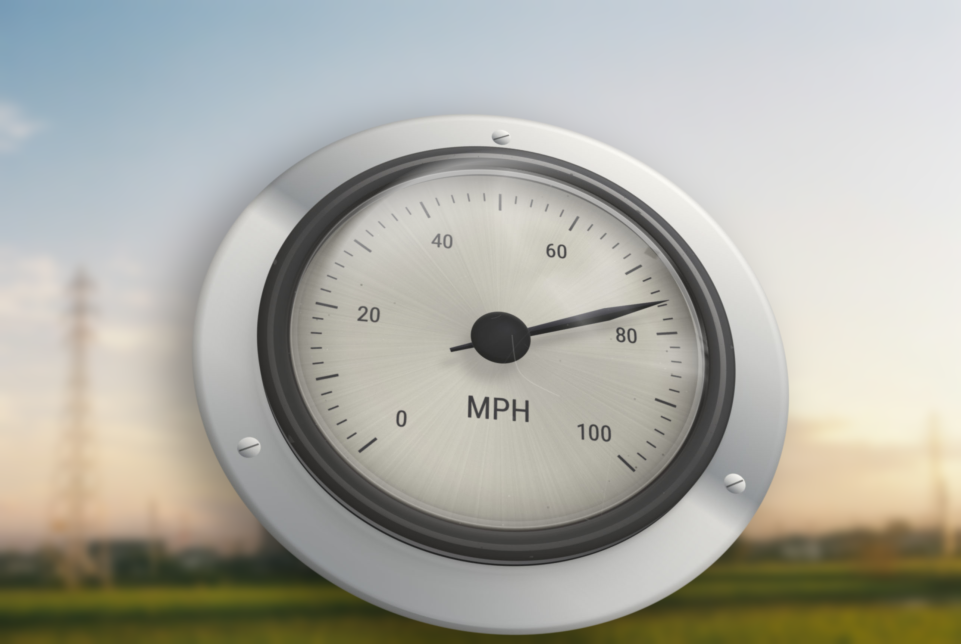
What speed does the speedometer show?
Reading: 76 mph
